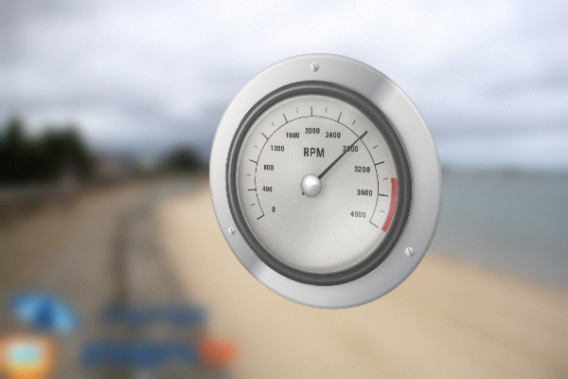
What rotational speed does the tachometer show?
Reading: 2800 rpm
